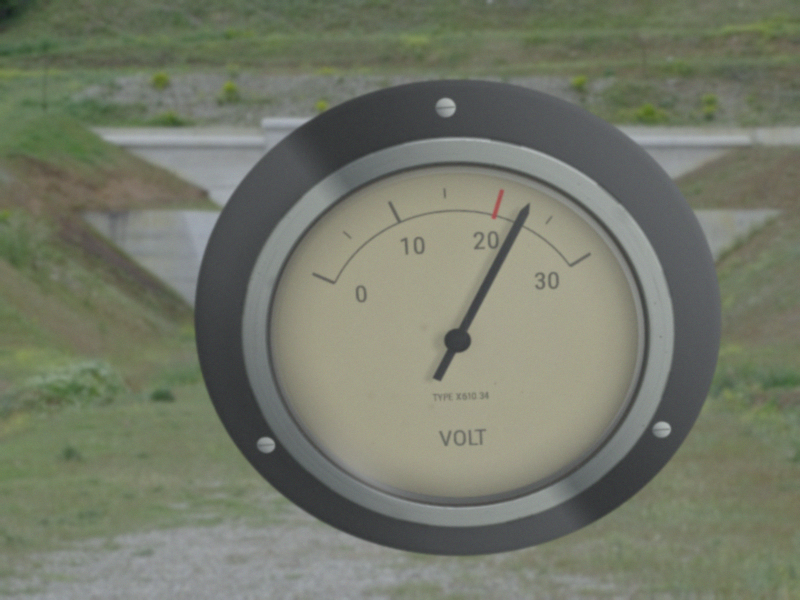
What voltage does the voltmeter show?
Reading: 22.5 V
